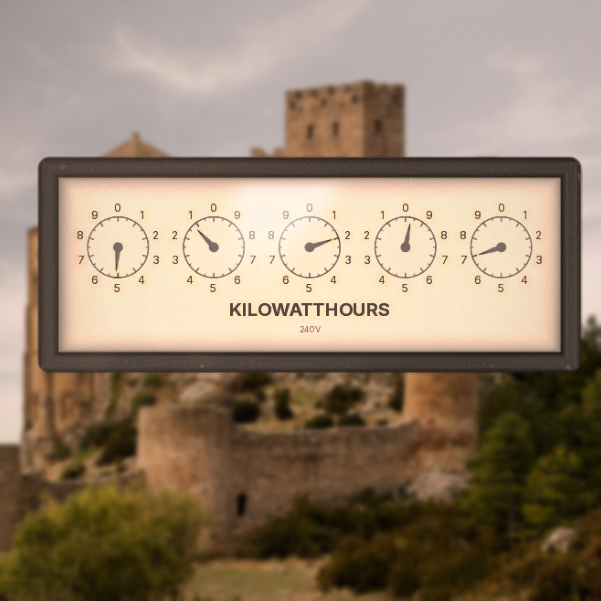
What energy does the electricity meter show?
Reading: 51197 kWh
